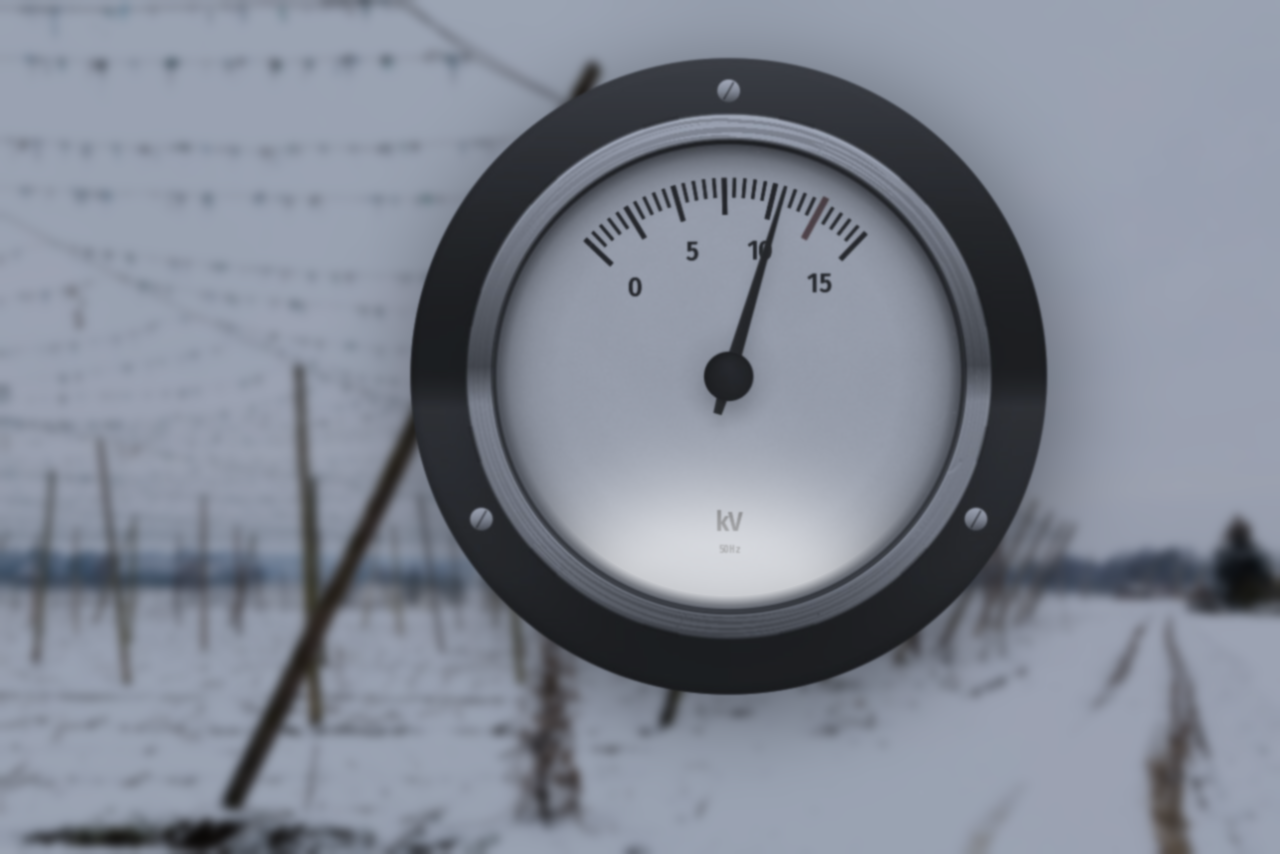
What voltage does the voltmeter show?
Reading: 10.5 kV
